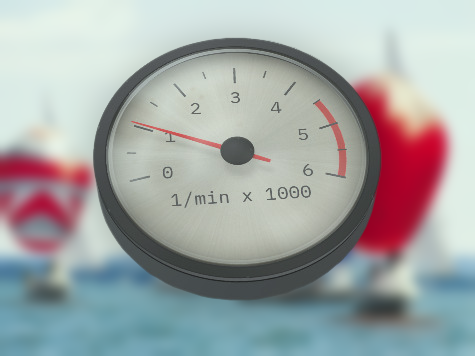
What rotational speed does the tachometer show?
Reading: 1000 rpm
